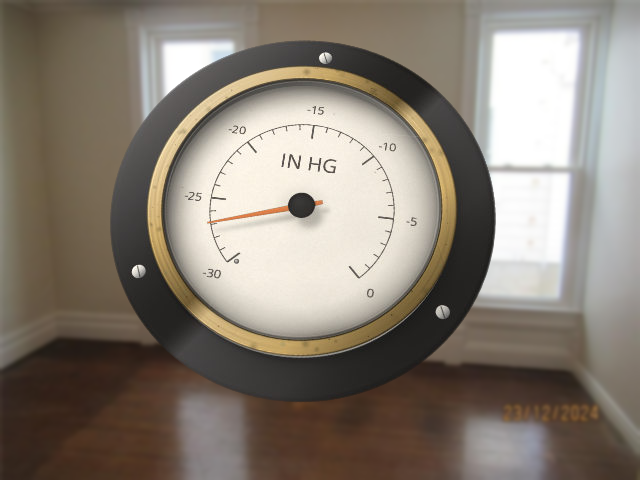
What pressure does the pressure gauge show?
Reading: -27 inHg
